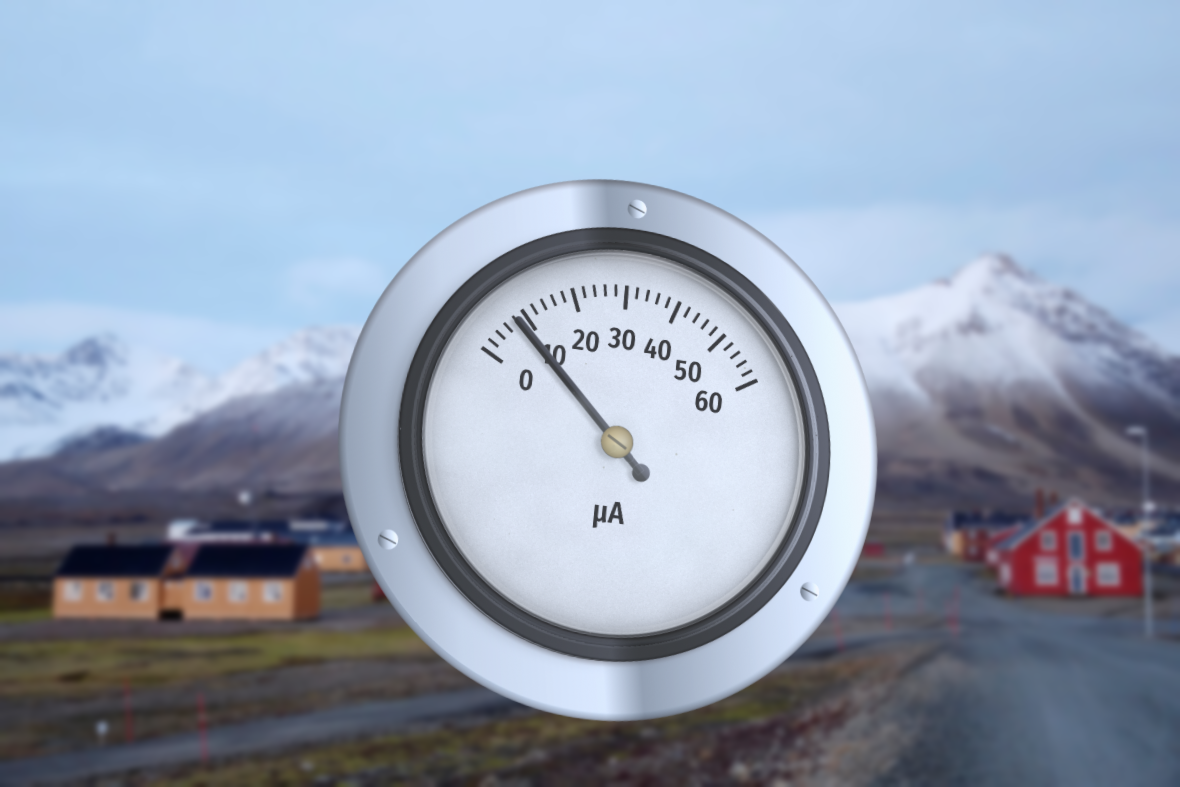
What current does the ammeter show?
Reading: 8 µA
